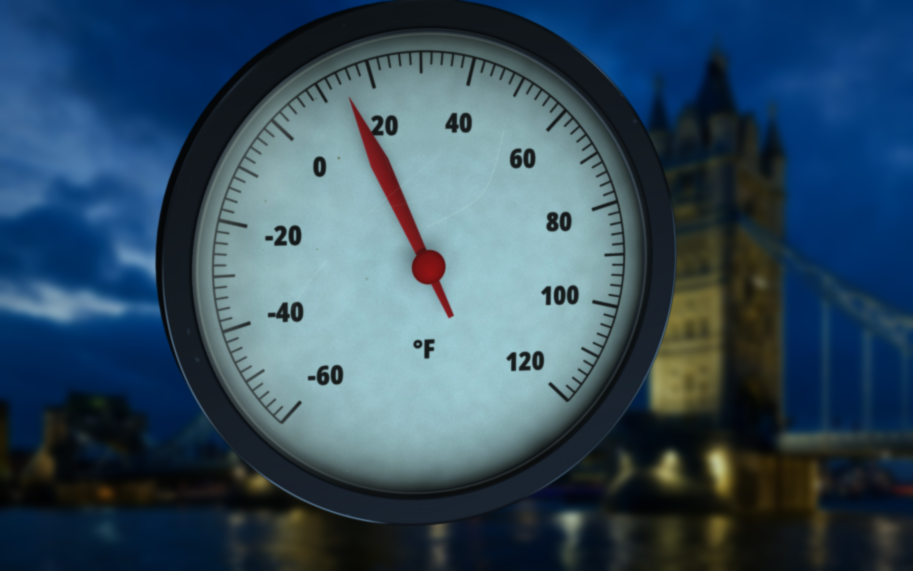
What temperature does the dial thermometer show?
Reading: 14 °F
